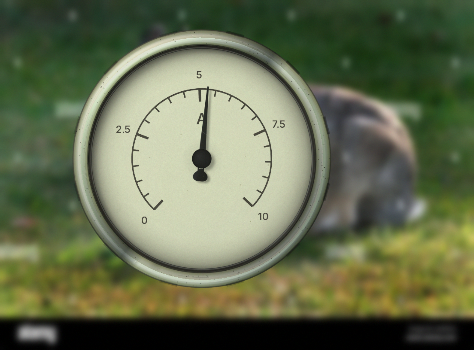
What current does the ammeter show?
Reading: 5.25 A
